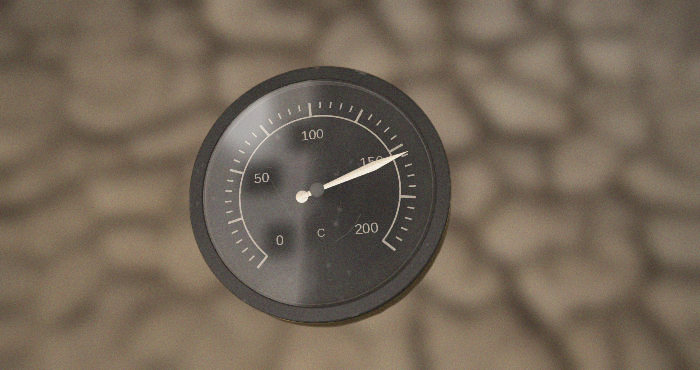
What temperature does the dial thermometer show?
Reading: 155 °C
